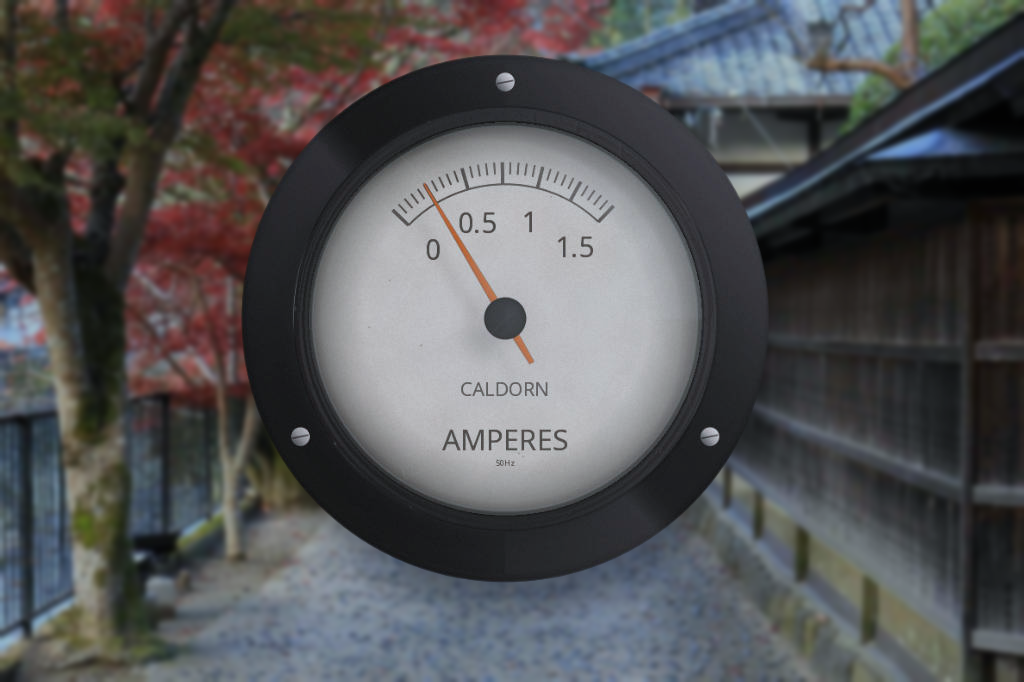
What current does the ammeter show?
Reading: 0.25 A
